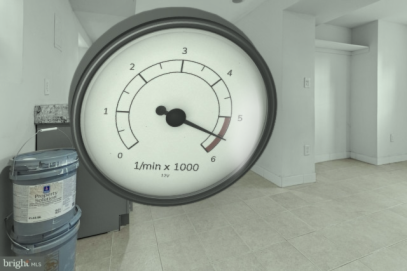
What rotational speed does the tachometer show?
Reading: 5500 rpm
